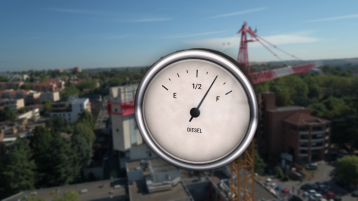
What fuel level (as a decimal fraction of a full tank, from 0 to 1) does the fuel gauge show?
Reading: 0.75
